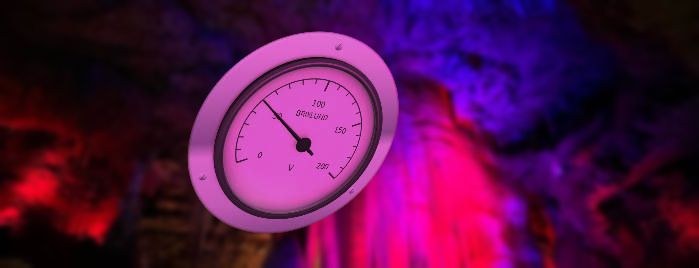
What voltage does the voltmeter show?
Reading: 50 V
